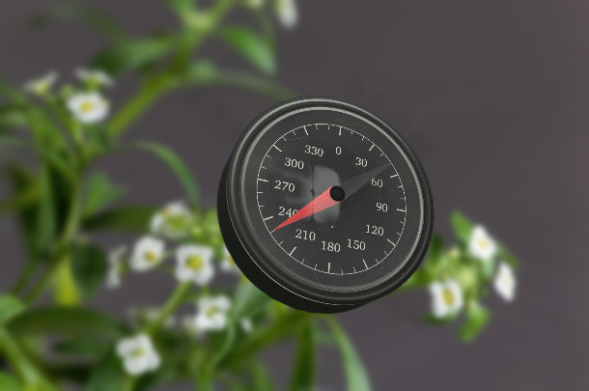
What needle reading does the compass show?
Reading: 230 °
